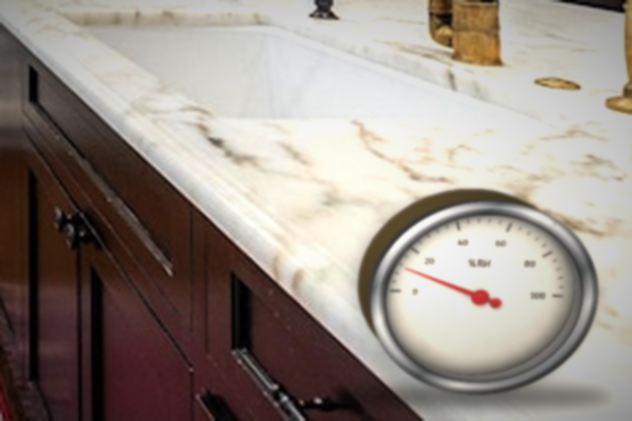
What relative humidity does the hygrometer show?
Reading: 12 %
